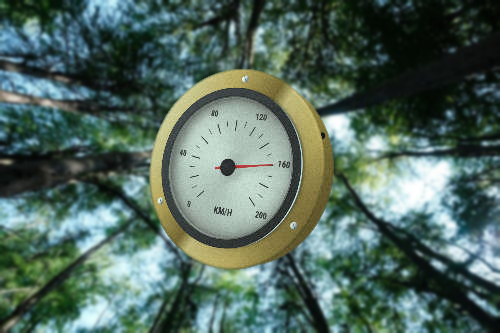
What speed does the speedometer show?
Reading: 160 km/h
